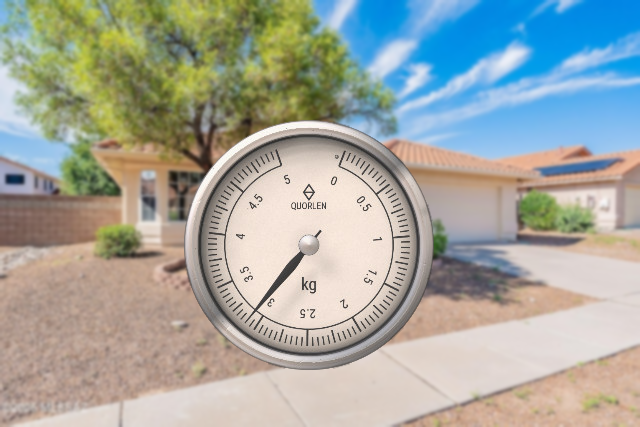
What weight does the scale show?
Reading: 3.1 kg
